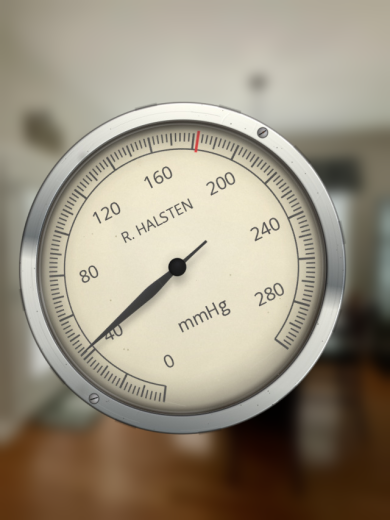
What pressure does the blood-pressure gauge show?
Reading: 42 mmHg
